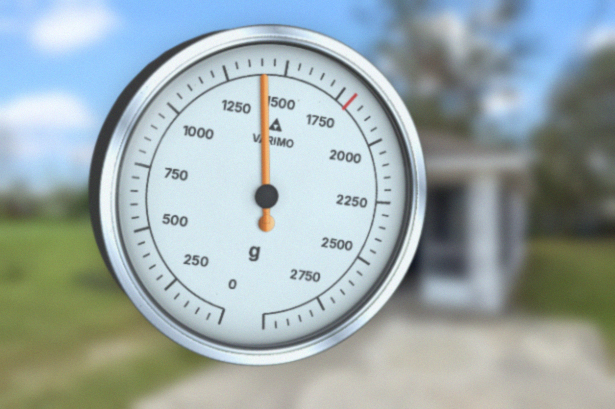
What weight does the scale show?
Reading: 1400 g
